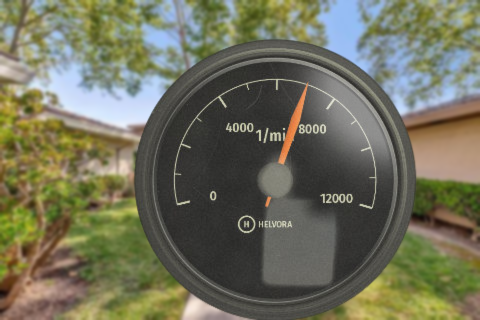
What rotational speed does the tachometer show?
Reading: 7000 rpm
